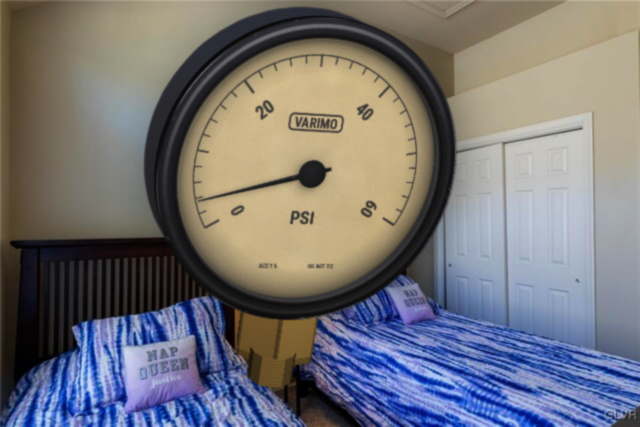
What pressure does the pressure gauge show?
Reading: 4 psi
